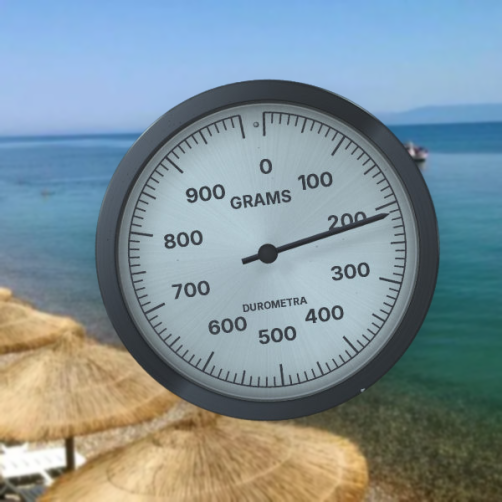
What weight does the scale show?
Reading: 210 g
